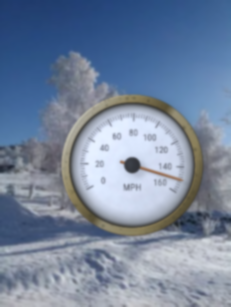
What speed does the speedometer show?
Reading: 150 mph
